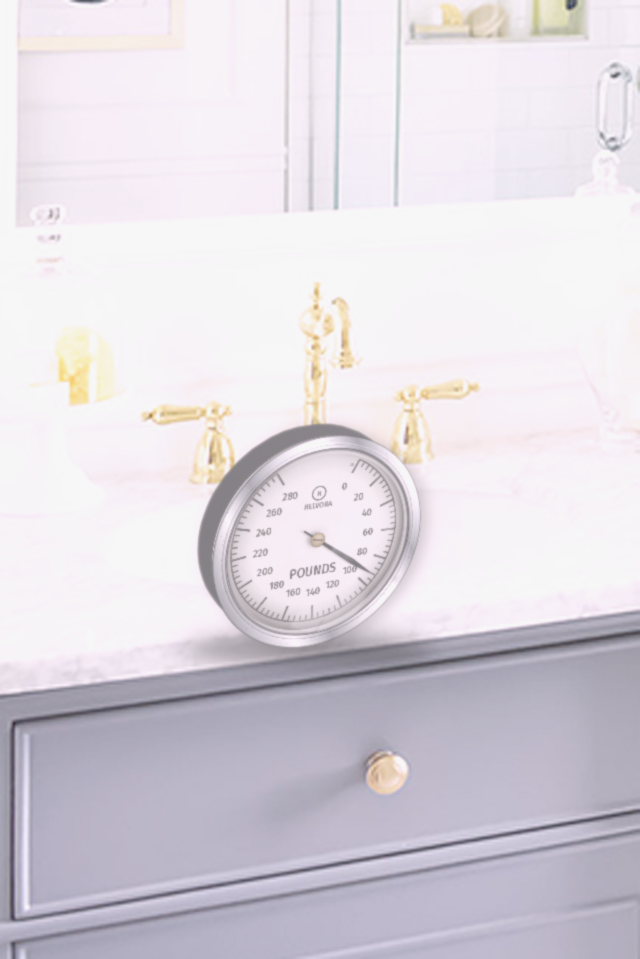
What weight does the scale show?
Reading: 92 lb
